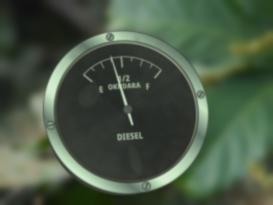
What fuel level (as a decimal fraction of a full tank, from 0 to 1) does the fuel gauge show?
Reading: 0.375
